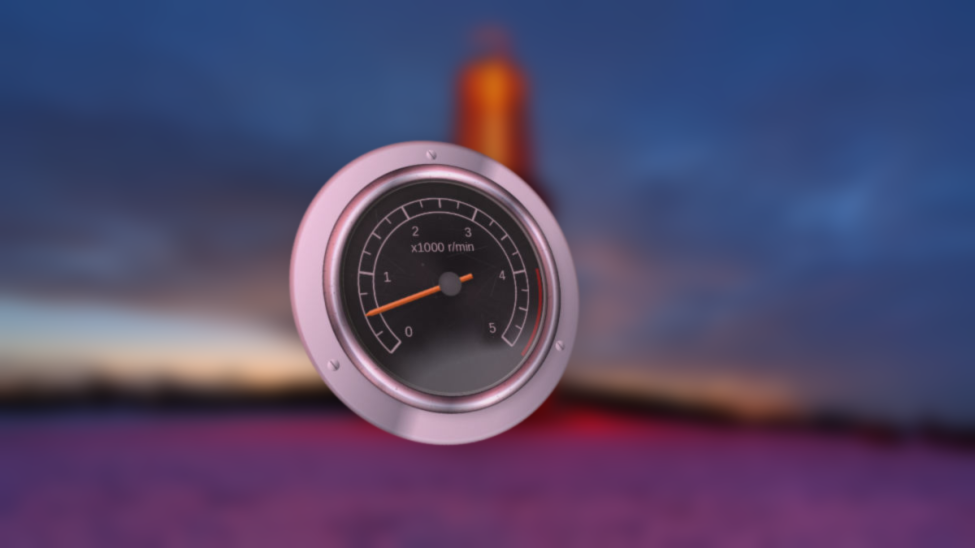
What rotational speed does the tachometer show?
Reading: 500 rpm
